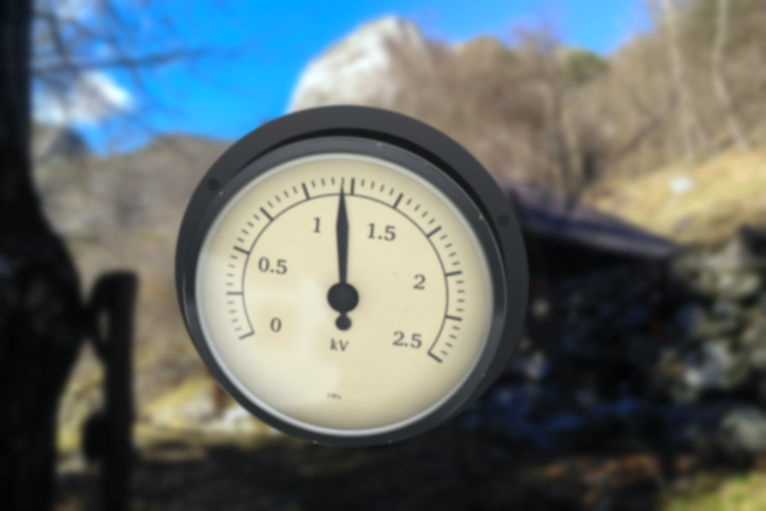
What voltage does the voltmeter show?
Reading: 1.2 kV
